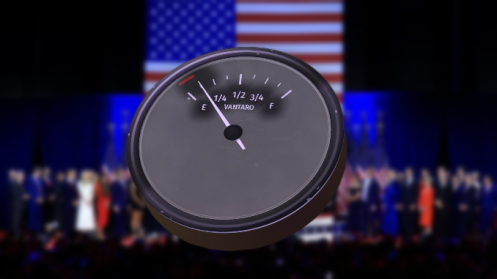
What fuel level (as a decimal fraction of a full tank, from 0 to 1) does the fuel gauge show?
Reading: 0.125
